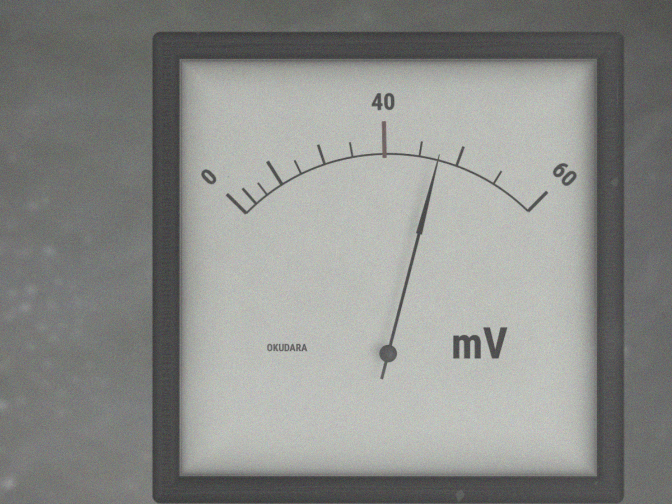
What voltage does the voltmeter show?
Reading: 47.5 mV
